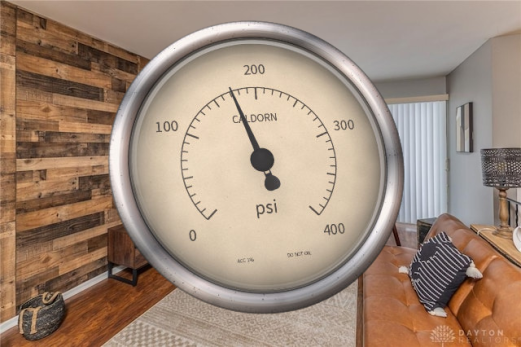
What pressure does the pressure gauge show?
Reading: 170 psi
